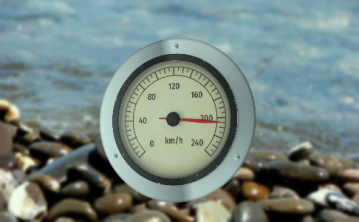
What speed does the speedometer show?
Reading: 205 km/h
